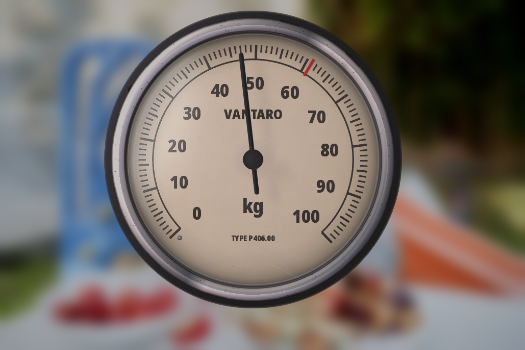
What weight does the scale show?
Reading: 47 kg
